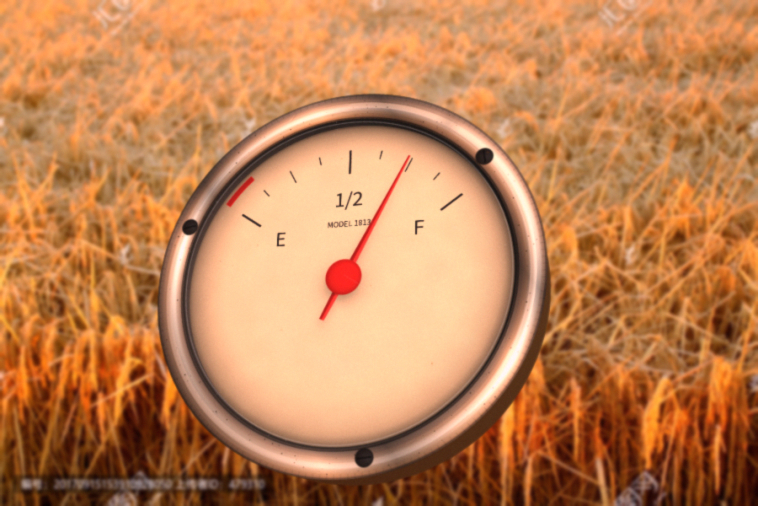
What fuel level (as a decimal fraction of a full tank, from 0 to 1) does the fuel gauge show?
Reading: 0.75
